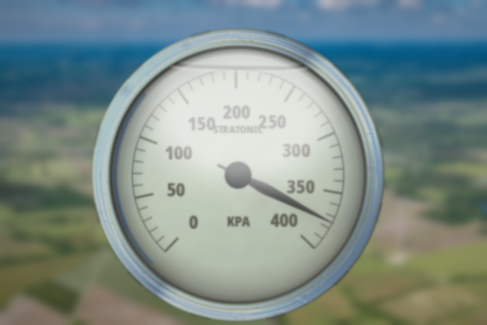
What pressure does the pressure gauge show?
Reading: 375 kPa
